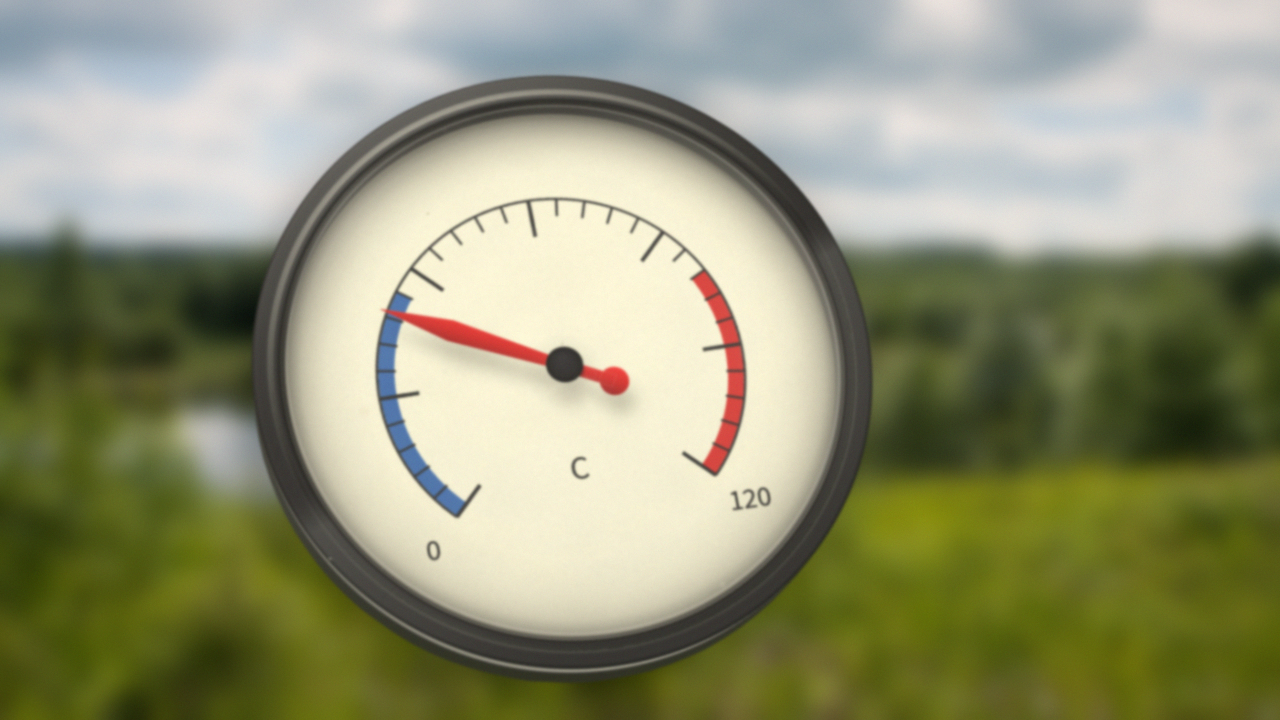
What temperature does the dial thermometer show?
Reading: 32 °C
